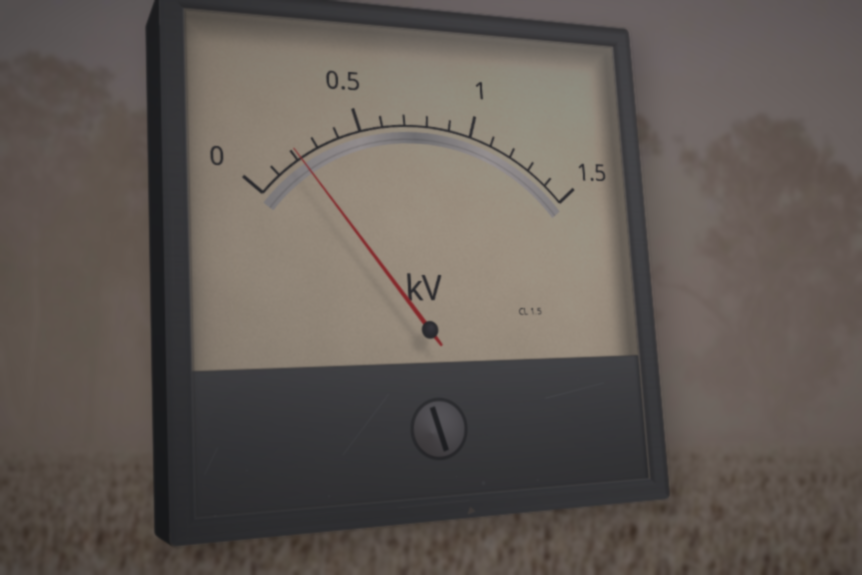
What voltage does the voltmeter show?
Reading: 0.2 kV
